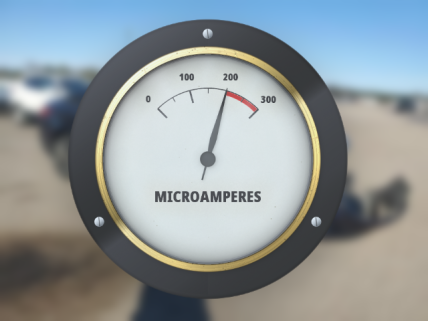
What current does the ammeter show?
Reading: 200 µA
